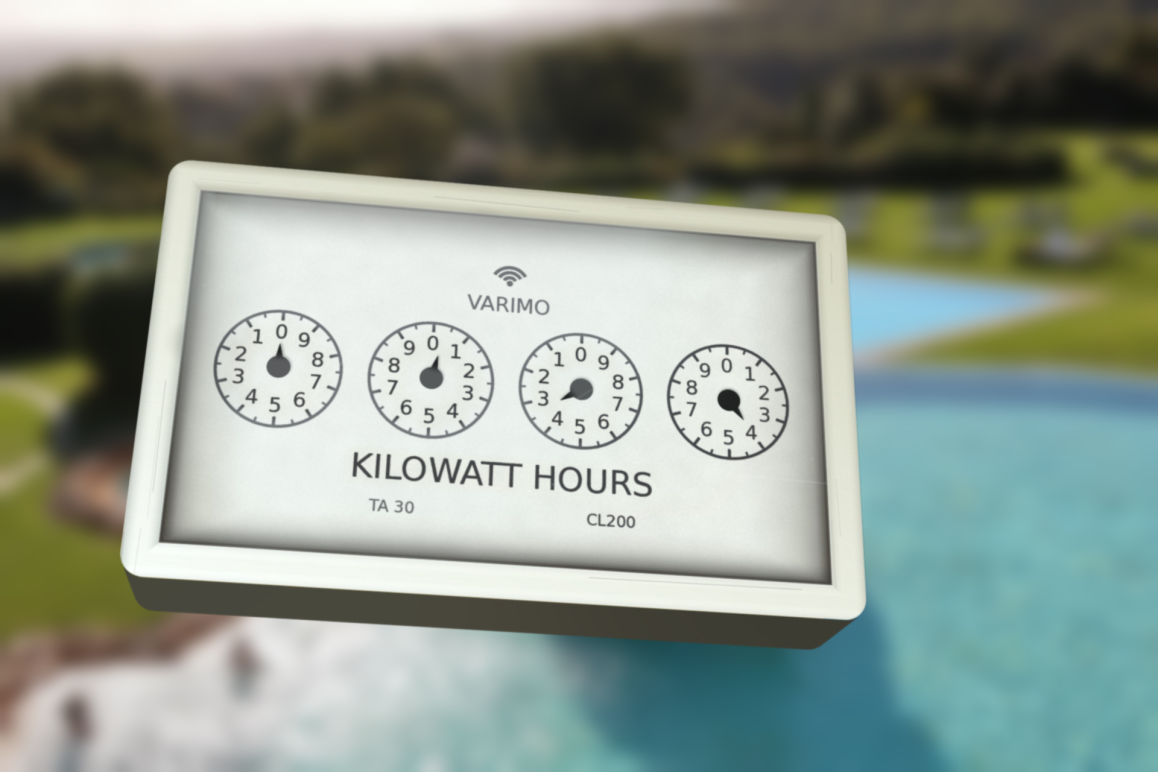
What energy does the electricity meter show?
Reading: 34 kWh
